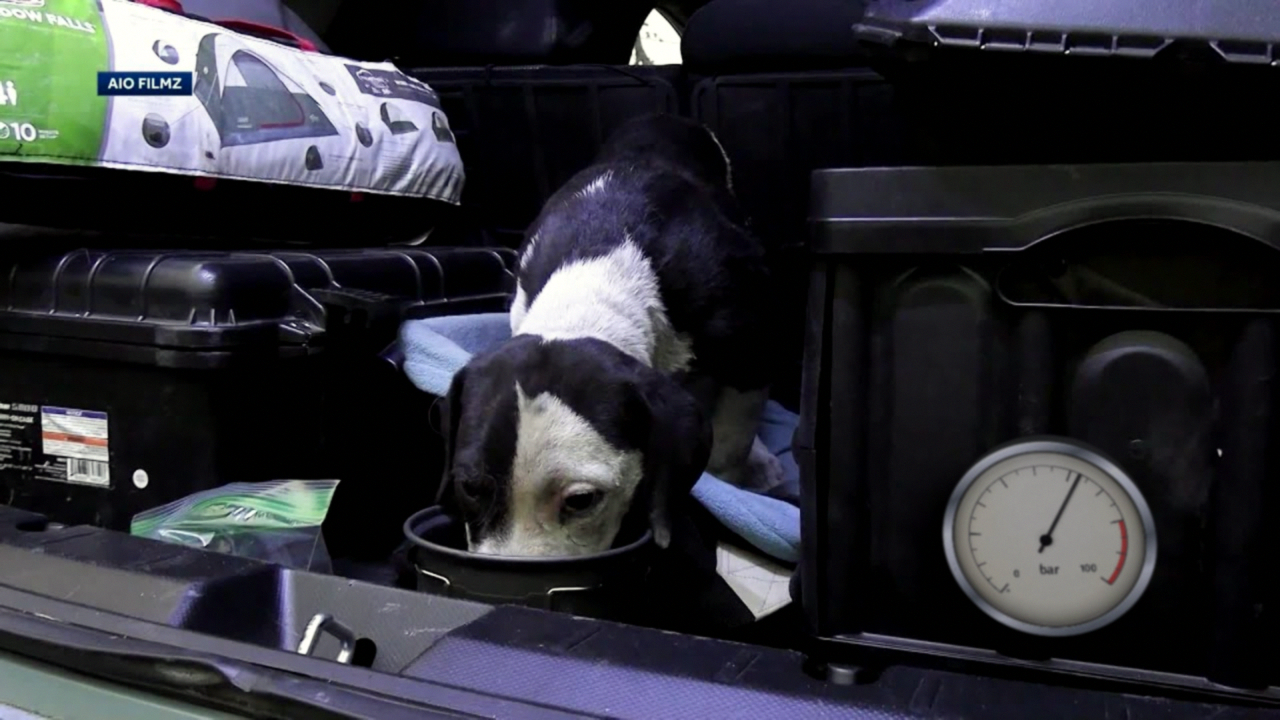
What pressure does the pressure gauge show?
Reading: 62.5 bar
